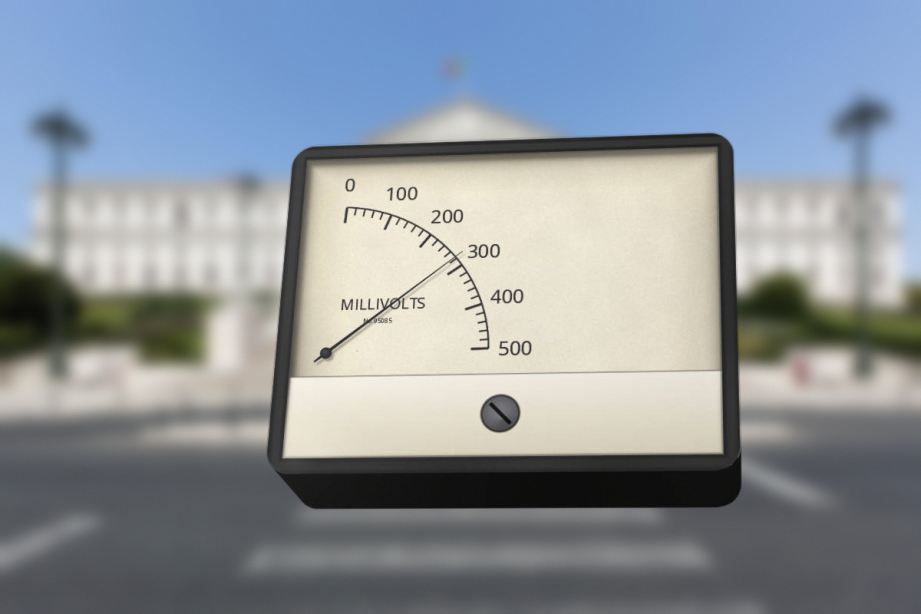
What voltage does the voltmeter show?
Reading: 280 mV
